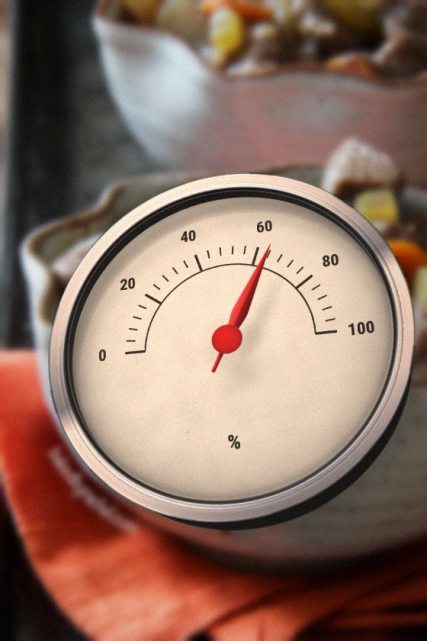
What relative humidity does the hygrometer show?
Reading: 64 %
